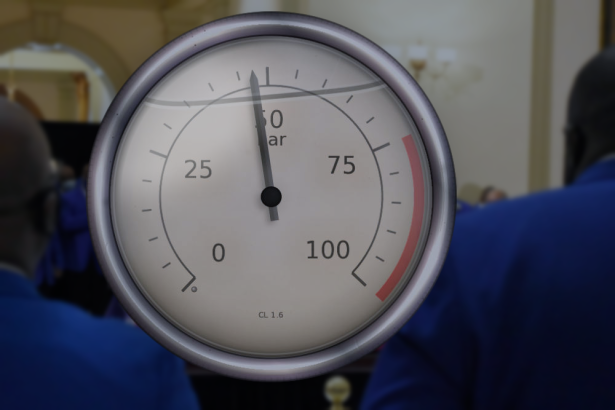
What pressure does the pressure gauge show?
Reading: 47.5 bar
